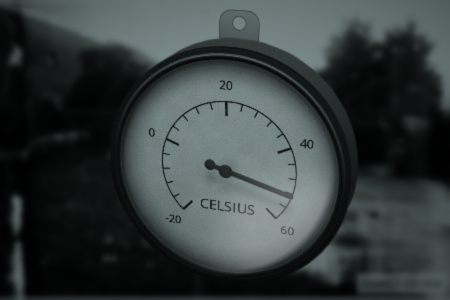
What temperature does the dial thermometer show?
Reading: 52 °C
